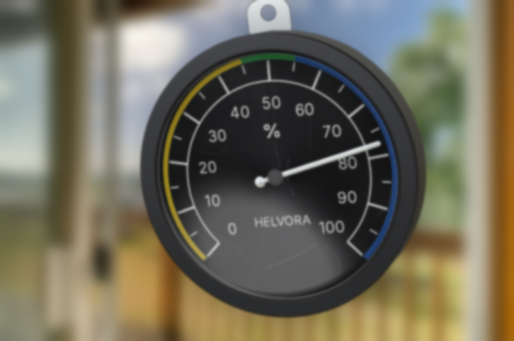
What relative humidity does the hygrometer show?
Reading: 77.5 %
